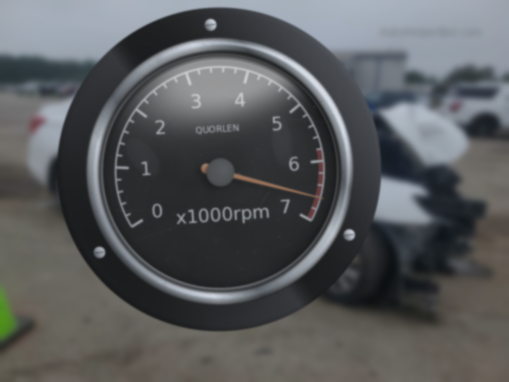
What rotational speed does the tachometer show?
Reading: 6600 rpm
